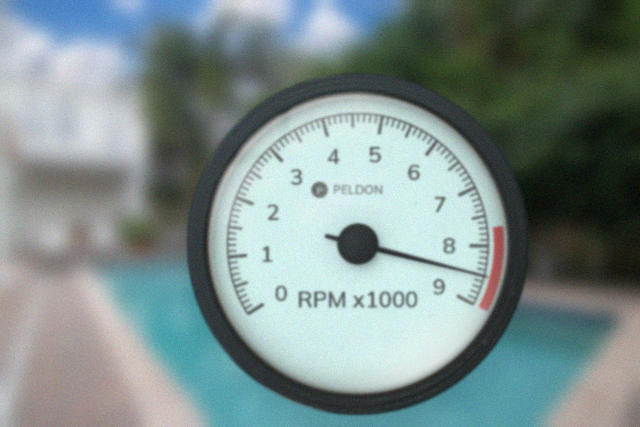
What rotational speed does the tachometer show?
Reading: 8500 rpm
